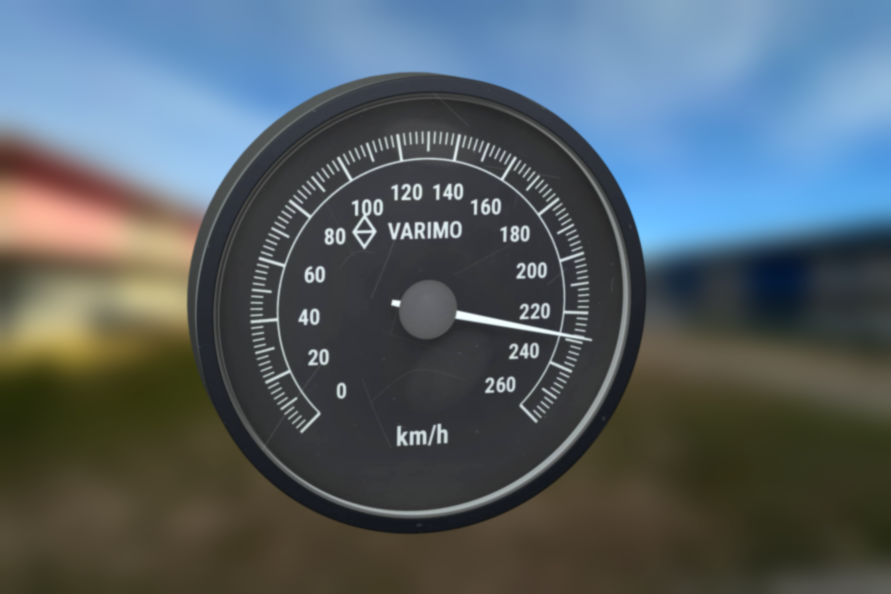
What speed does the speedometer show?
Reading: 228 km/h
